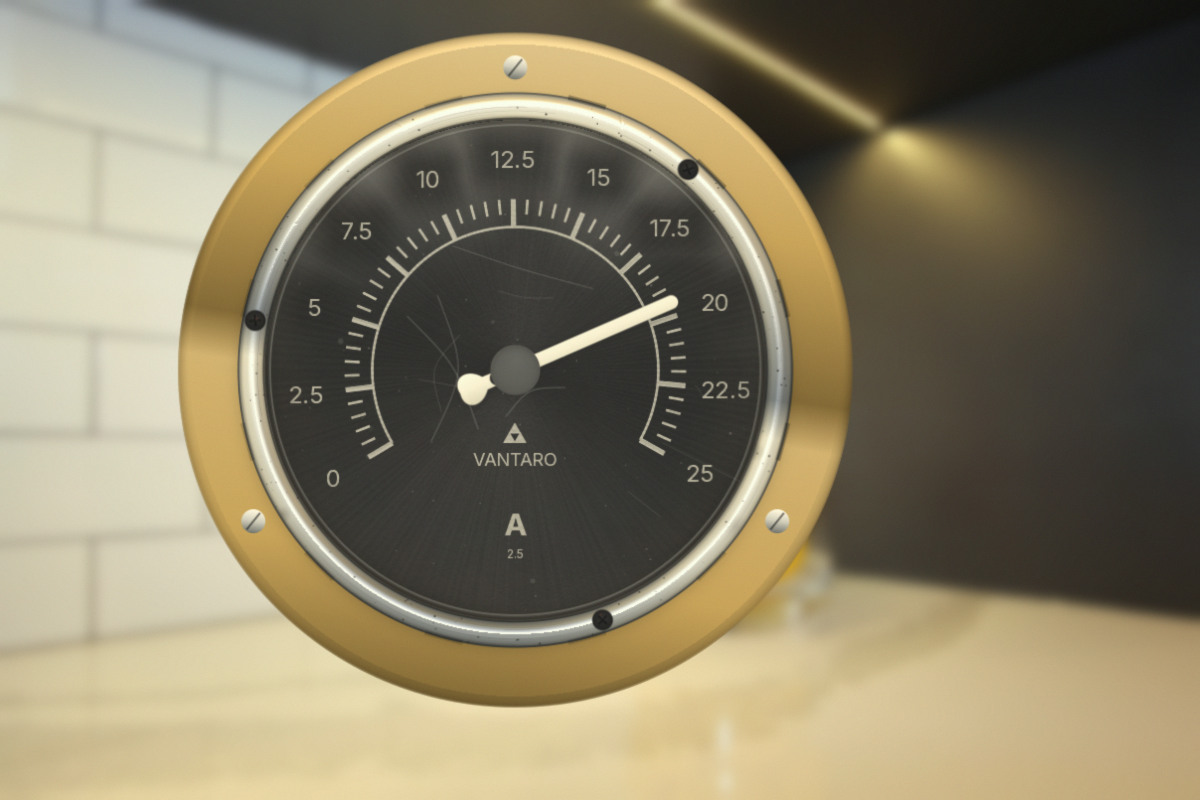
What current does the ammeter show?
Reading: 19.5 A
